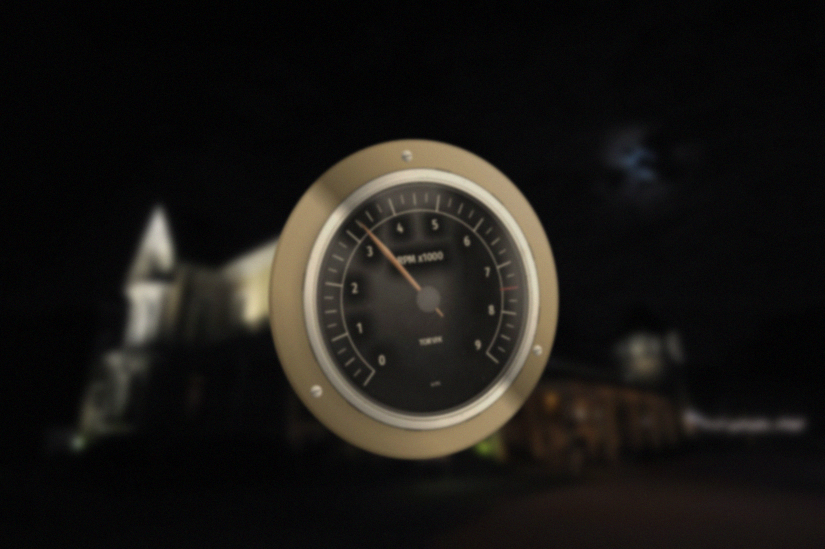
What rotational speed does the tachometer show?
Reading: 3250 rpm
